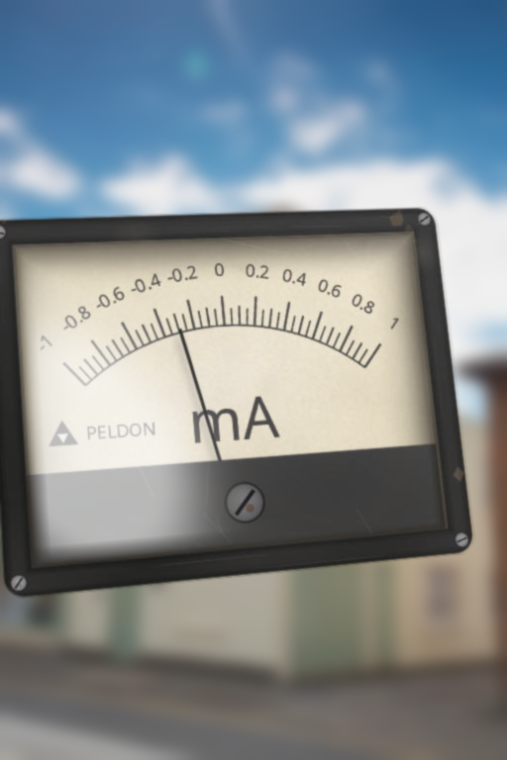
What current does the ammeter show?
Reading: -0.3 mA
